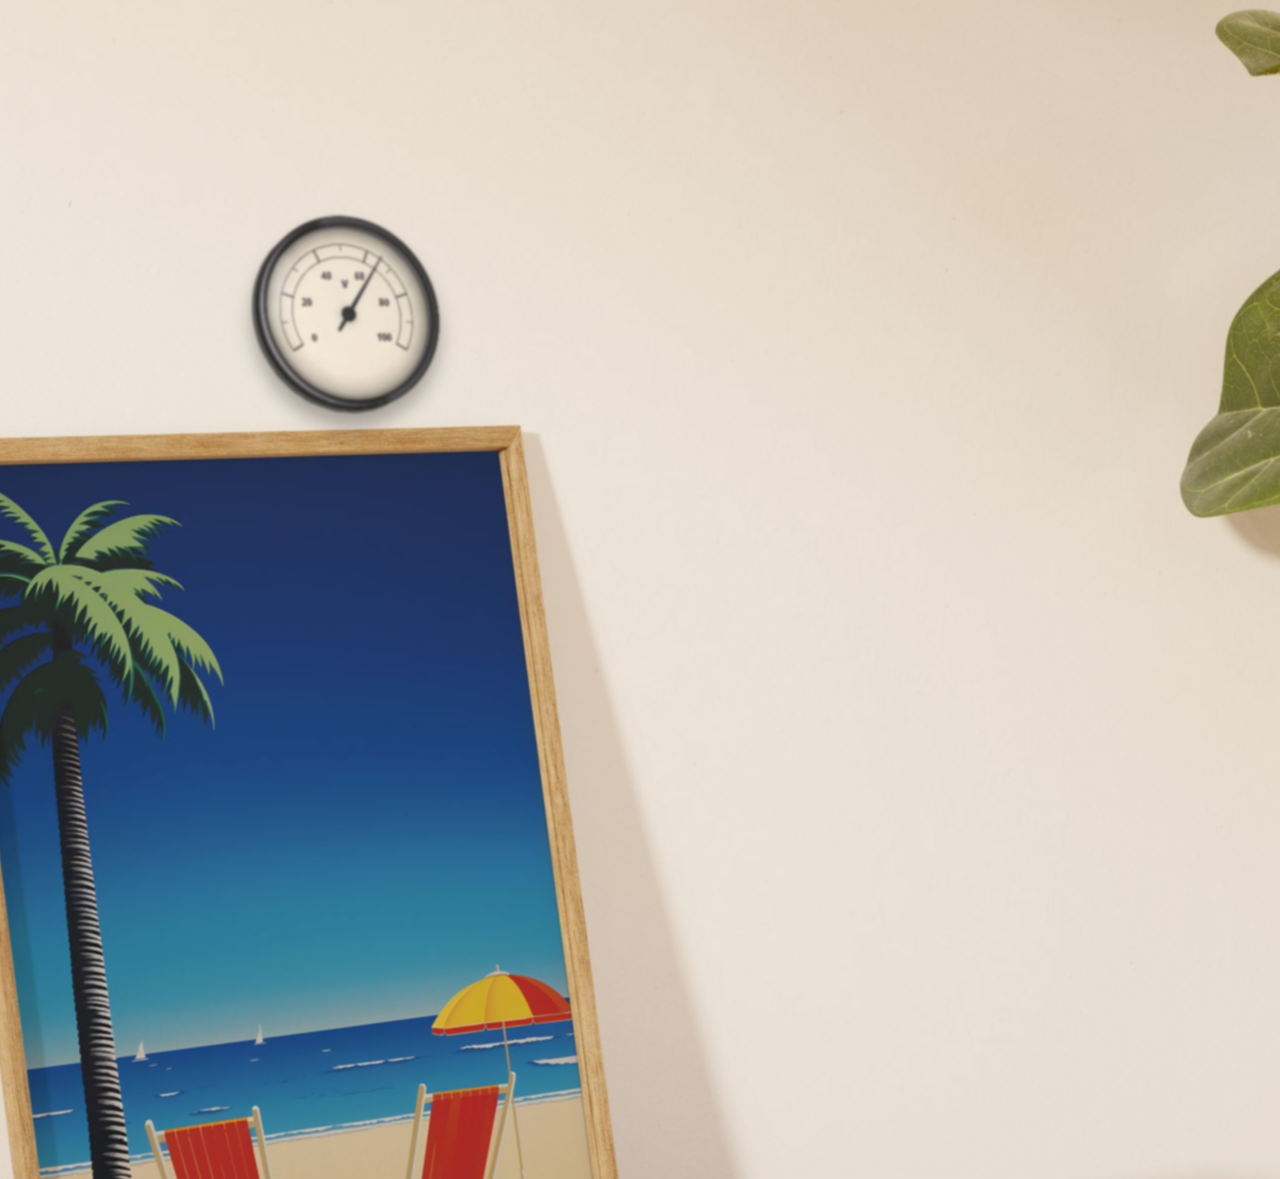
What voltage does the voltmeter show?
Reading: 65 V
